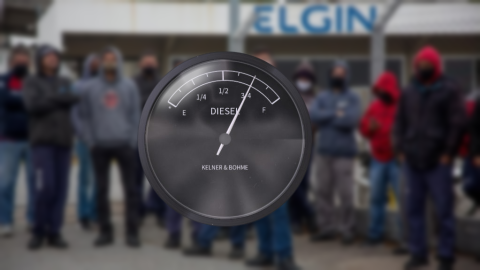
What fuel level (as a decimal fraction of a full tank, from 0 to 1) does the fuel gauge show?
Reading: 0.75
